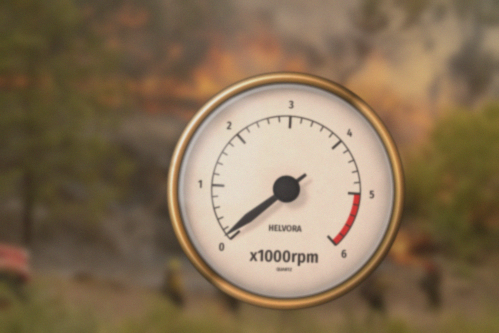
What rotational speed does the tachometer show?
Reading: 100 rpm
